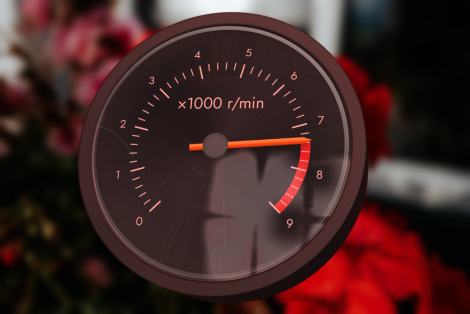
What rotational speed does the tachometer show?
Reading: 7400 rpm
